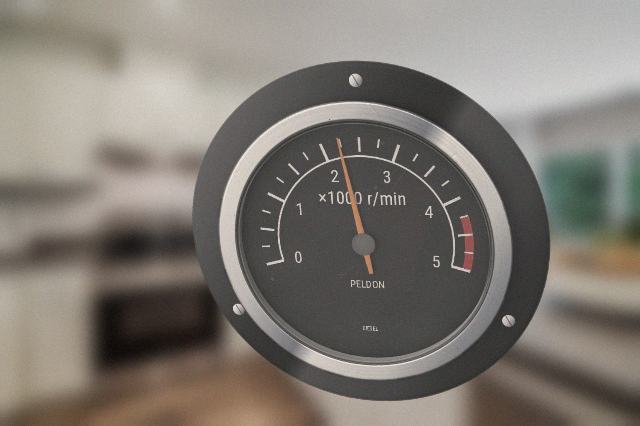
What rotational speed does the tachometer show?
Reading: 2250 rpm
